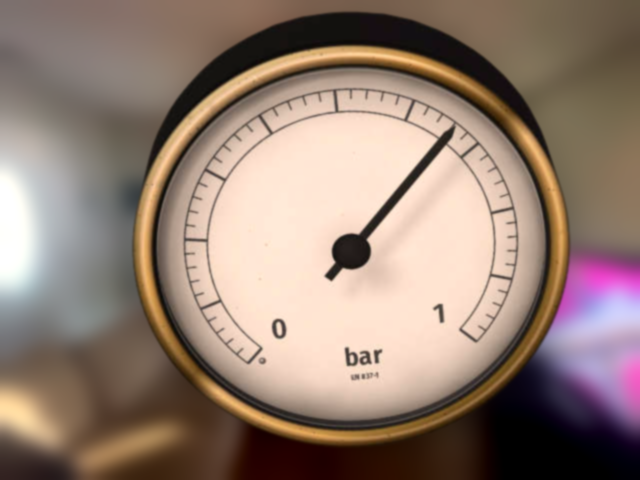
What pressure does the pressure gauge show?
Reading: 0.66 bar
